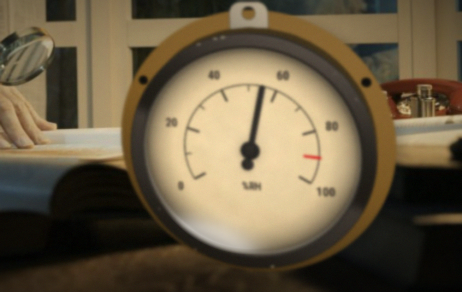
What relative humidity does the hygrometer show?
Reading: 55 %
